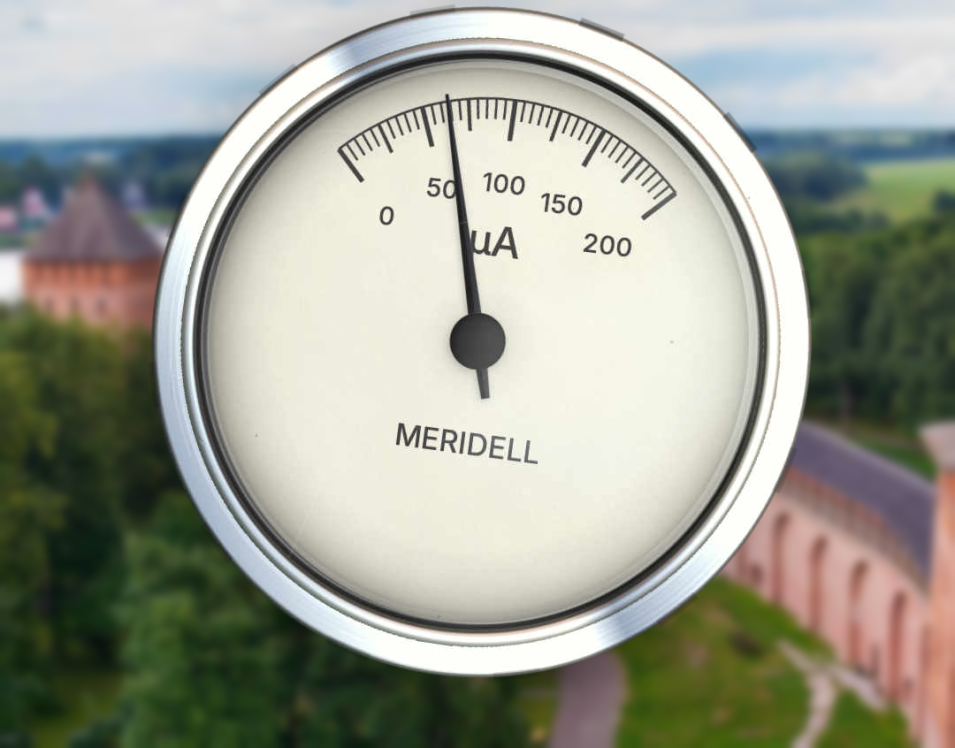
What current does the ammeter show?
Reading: 65 µA
